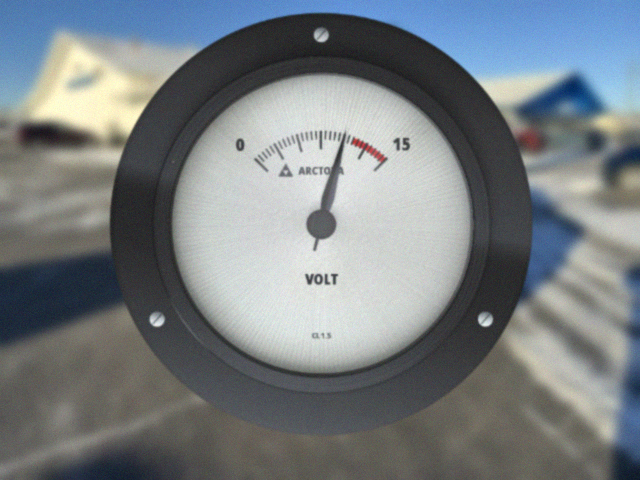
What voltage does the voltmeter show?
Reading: 10 V
